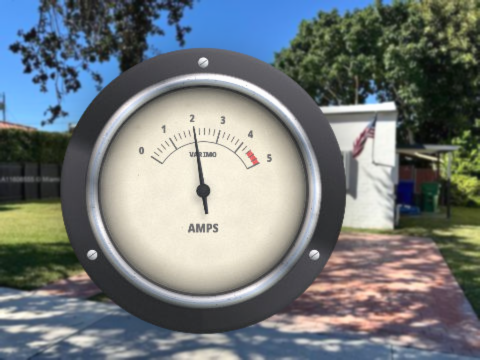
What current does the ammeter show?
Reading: 2 A
